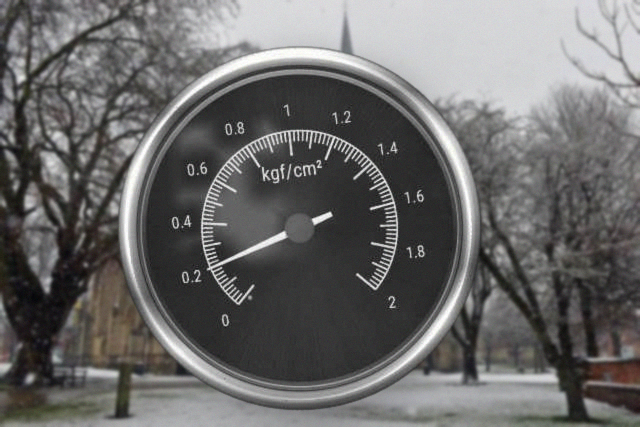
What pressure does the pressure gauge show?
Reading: 0.2 kg/cm²
